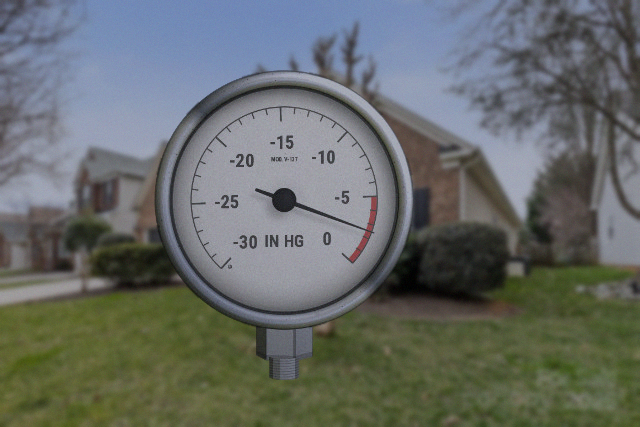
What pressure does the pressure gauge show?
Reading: -2.5 inHg
